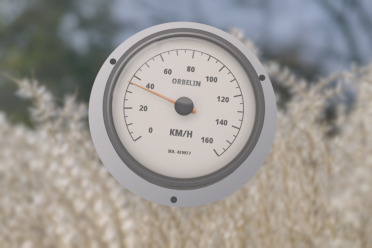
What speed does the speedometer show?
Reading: 35 km/h
